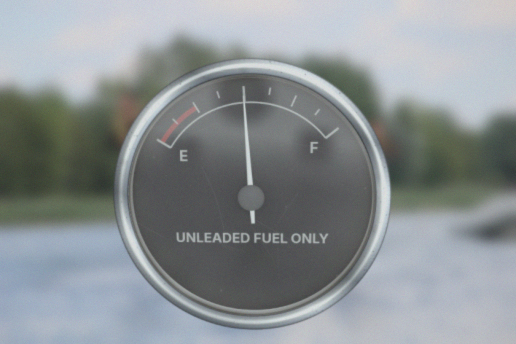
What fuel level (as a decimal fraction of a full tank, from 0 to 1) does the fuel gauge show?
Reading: 0.5
